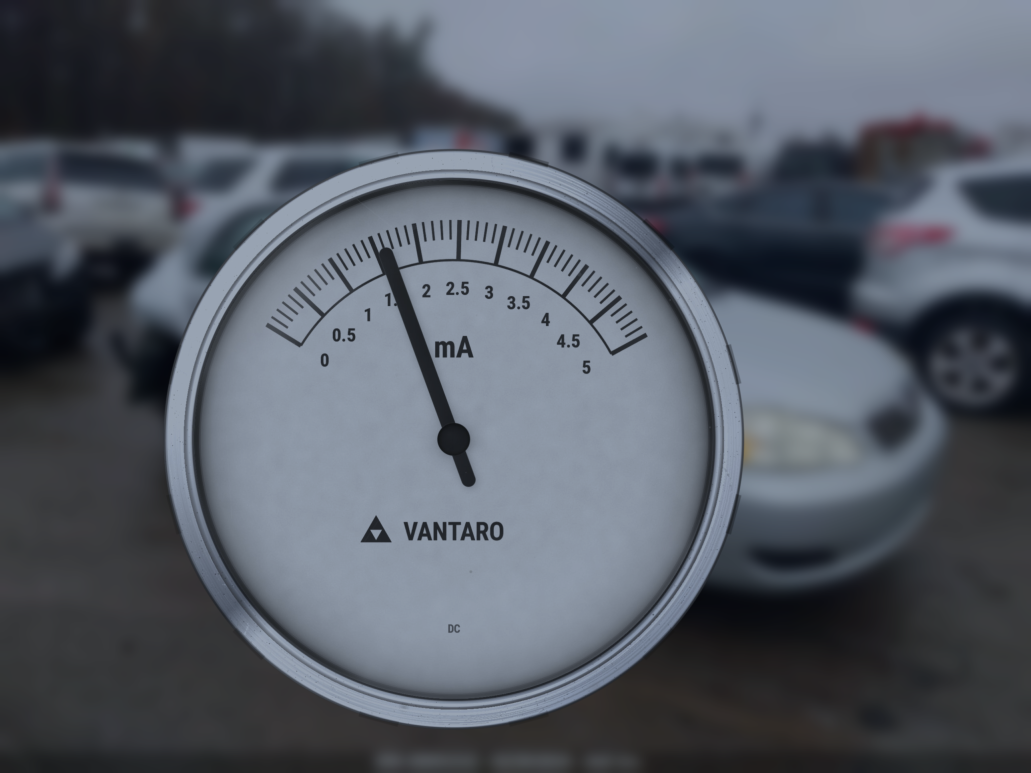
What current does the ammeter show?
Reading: 1.6 mA
